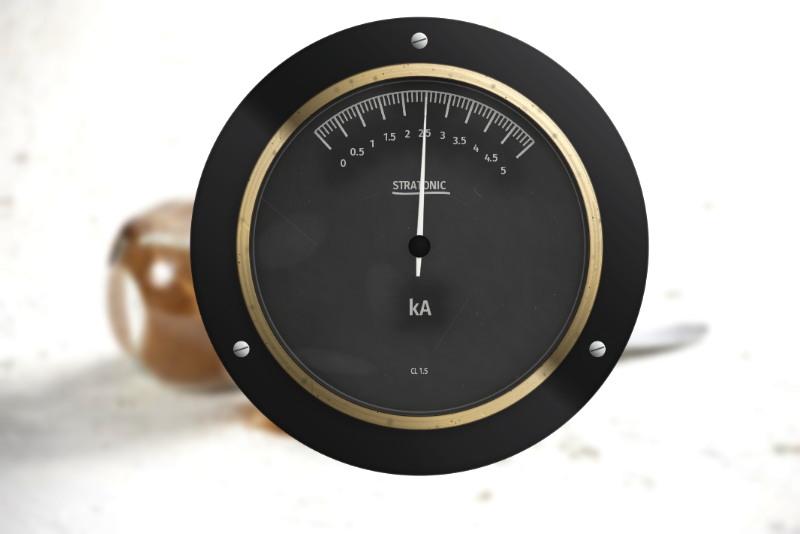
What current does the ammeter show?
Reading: 2.5 kA
